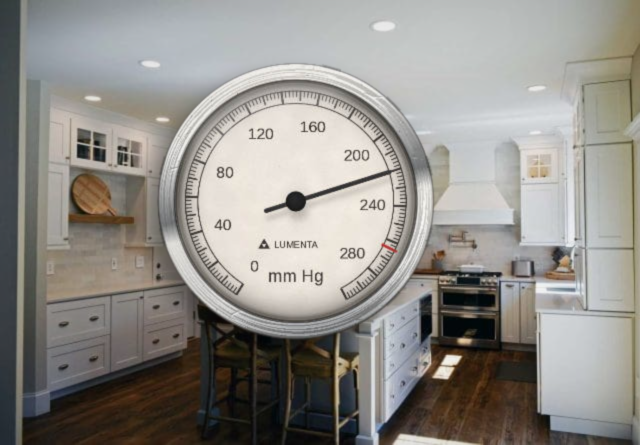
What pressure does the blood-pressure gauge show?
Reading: 220 mmHg
